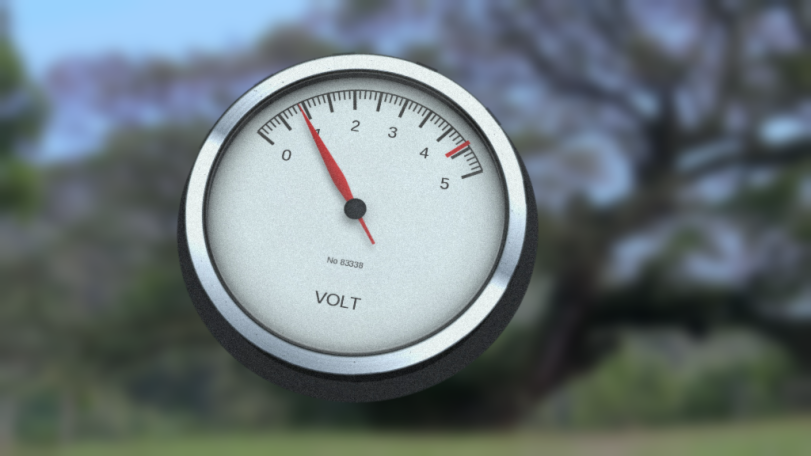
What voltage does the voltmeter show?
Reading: 0.9 V
